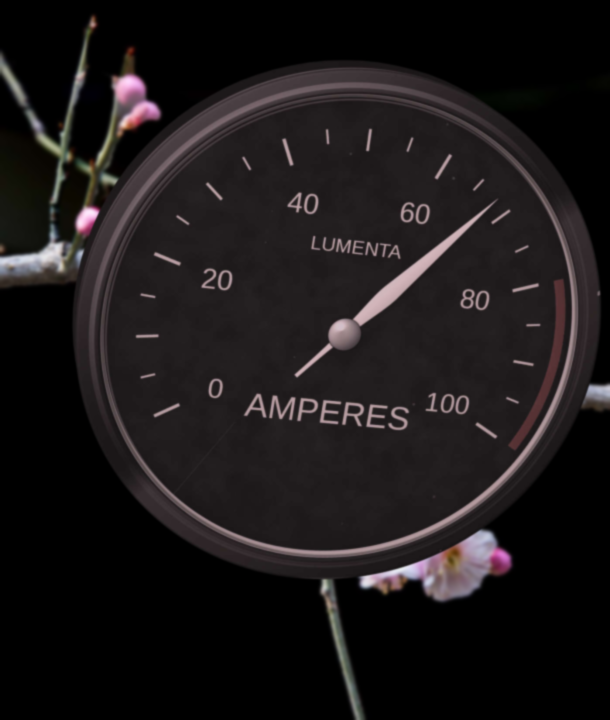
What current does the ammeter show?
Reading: 67.5 A
